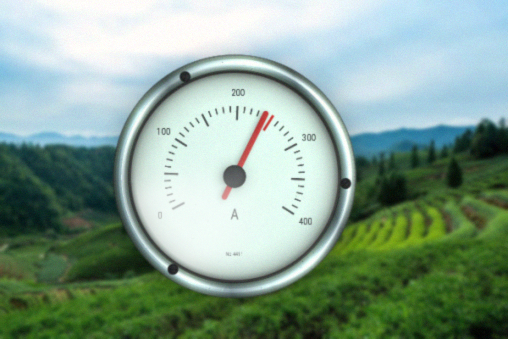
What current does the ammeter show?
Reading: 240 A
